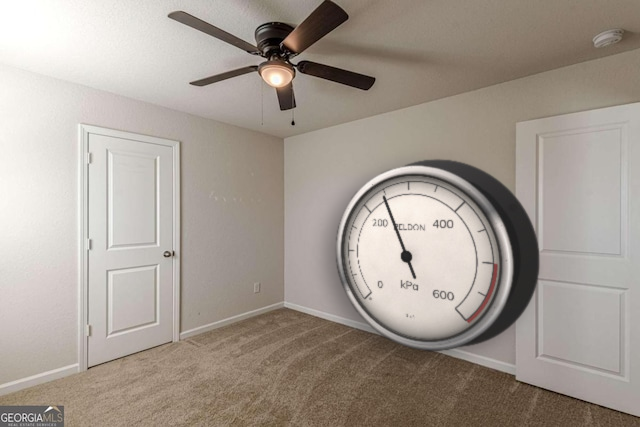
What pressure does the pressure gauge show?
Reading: 250 kPa
